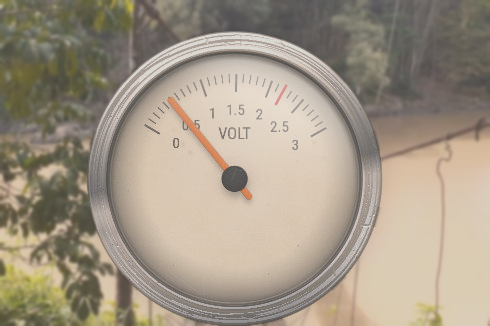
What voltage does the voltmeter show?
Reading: 0.5 V
